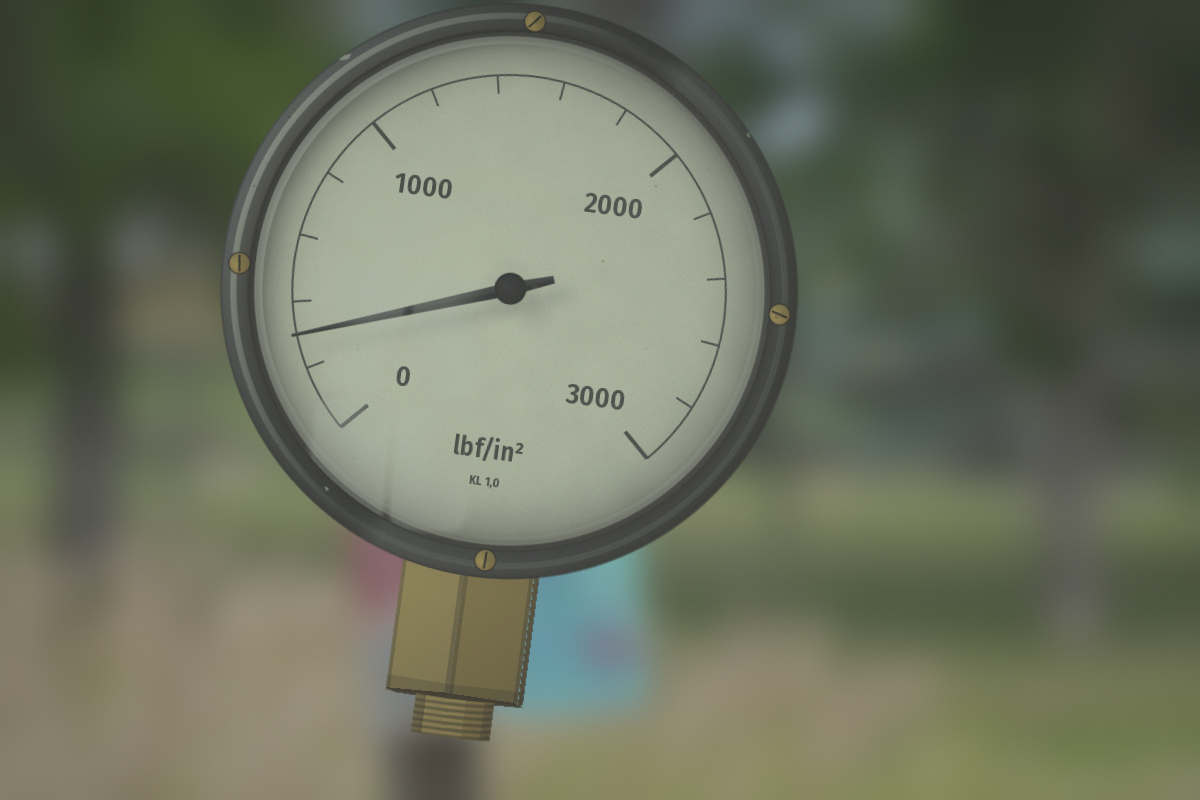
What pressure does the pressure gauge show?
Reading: 300 psi
